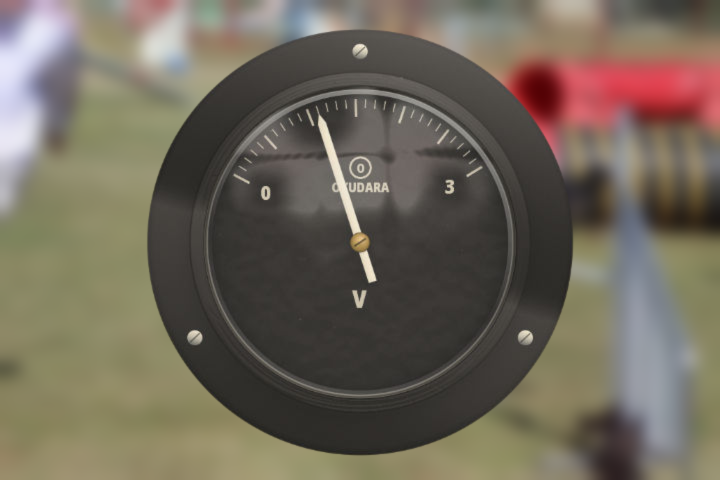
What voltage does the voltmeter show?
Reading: 1.1 V
